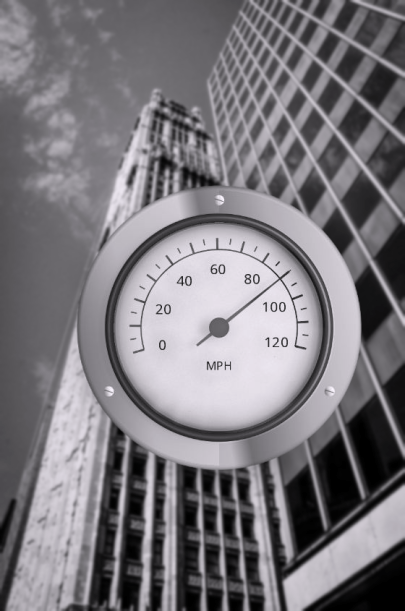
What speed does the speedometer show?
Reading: 90 mph
